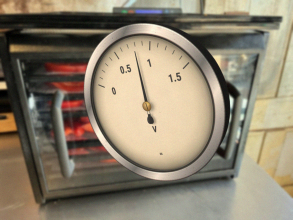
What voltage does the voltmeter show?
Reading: 0.8 V
